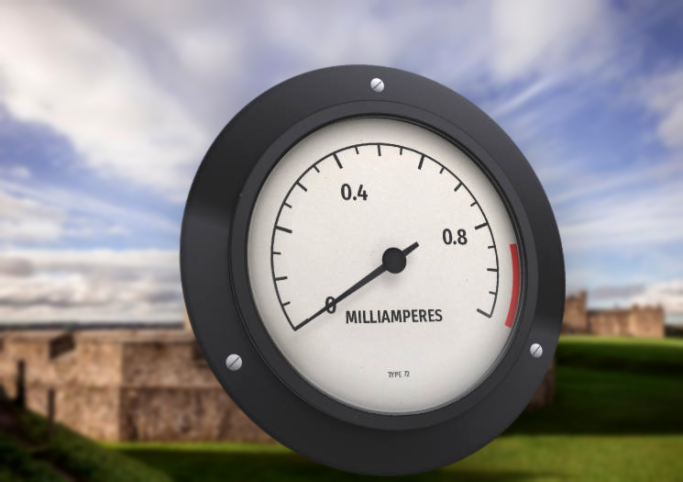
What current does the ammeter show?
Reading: 0 mA
